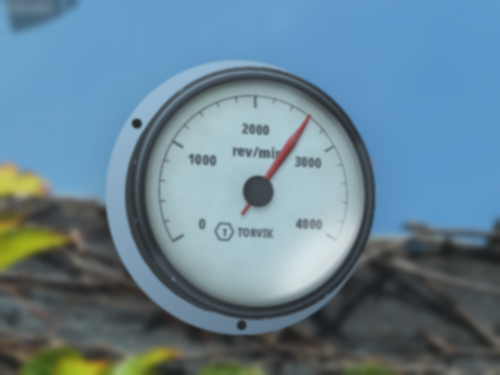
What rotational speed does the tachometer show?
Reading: 2600 rpm
